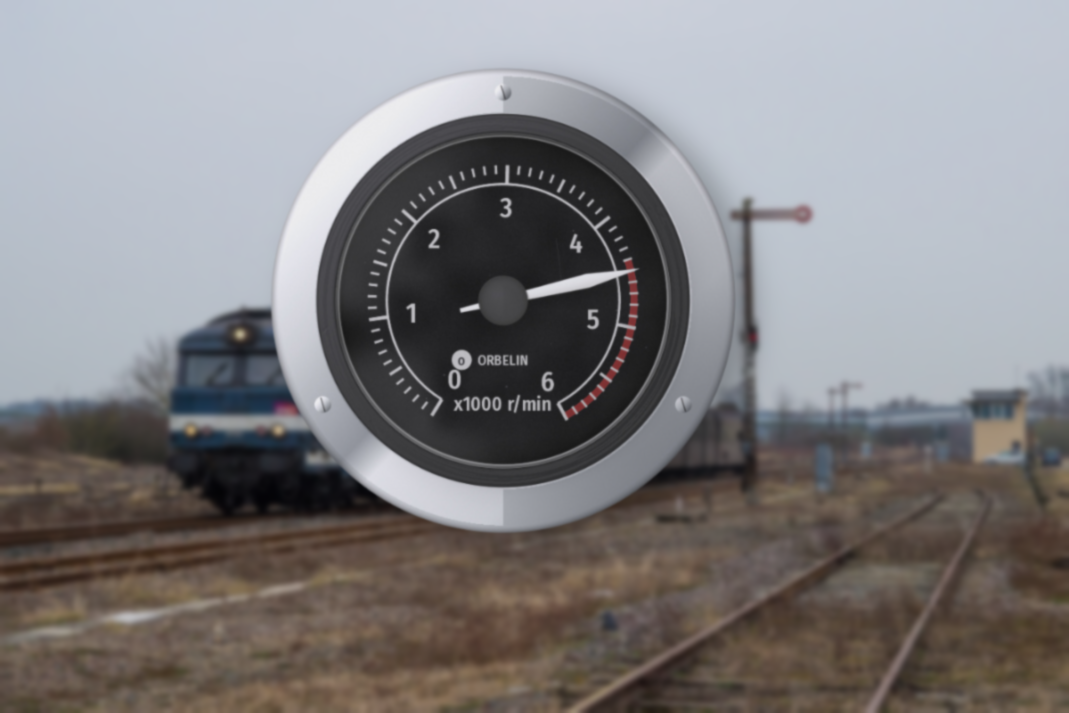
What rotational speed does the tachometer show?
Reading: 4500 rpm
